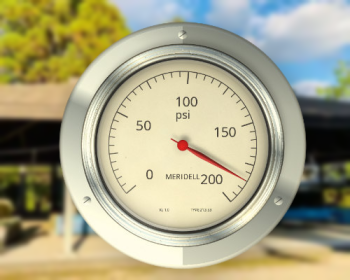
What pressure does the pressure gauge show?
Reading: 185 psi
